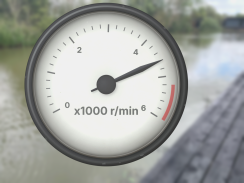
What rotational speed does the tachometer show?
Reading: 4600 rpm
